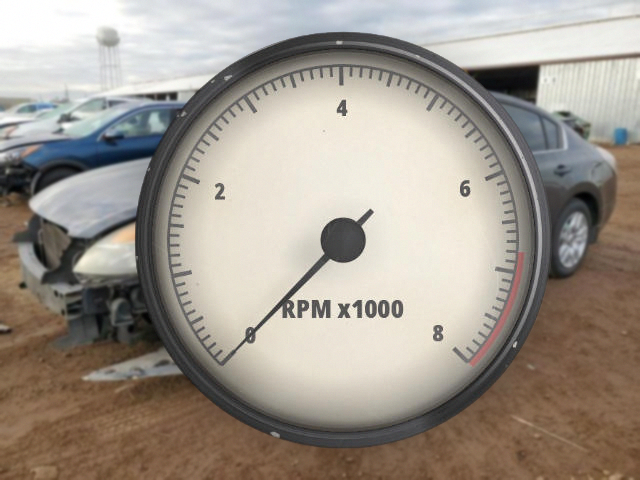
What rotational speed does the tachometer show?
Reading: 0 rpm
